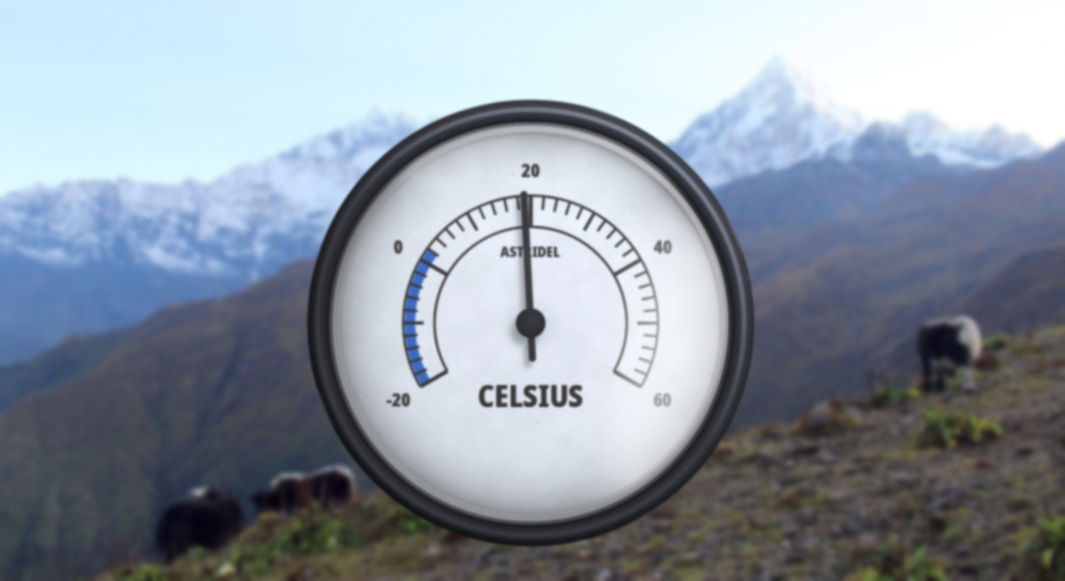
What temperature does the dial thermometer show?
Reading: 19 °C
